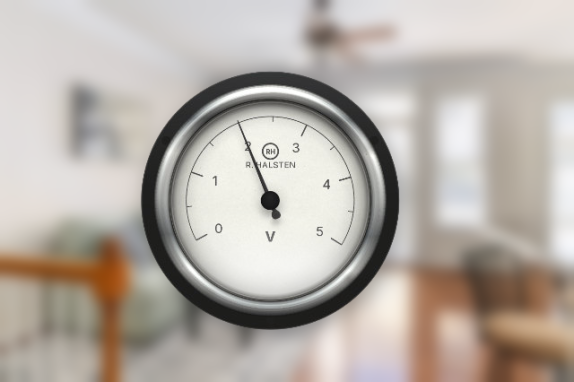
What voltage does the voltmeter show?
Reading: 2 V
